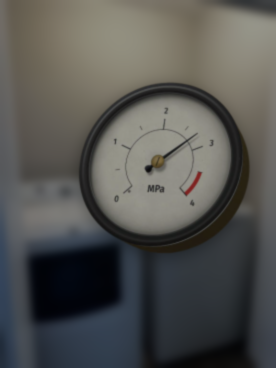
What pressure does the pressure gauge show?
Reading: 2.75 MPa
